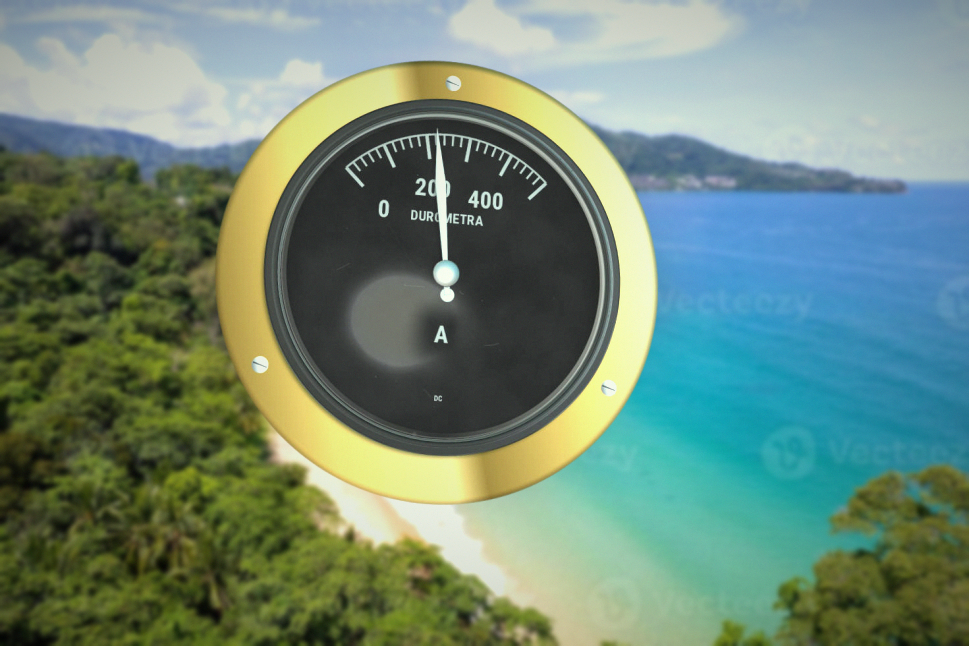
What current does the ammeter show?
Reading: 220 A
